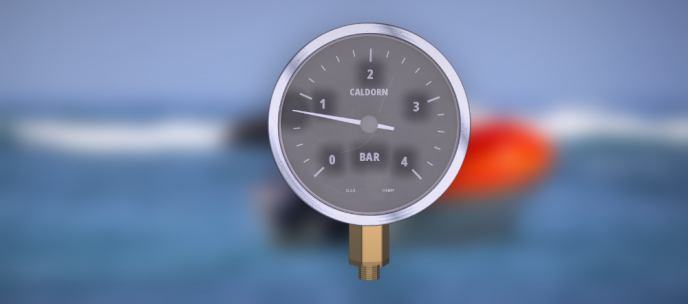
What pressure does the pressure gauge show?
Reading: 0.8 bar
